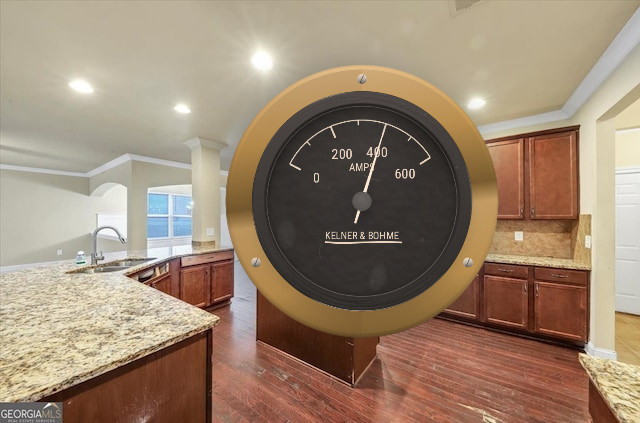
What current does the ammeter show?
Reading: 400 A
